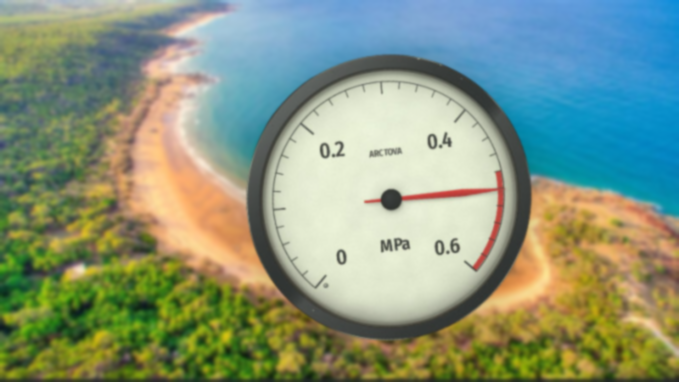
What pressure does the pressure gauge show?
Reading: 0.5 MPa
